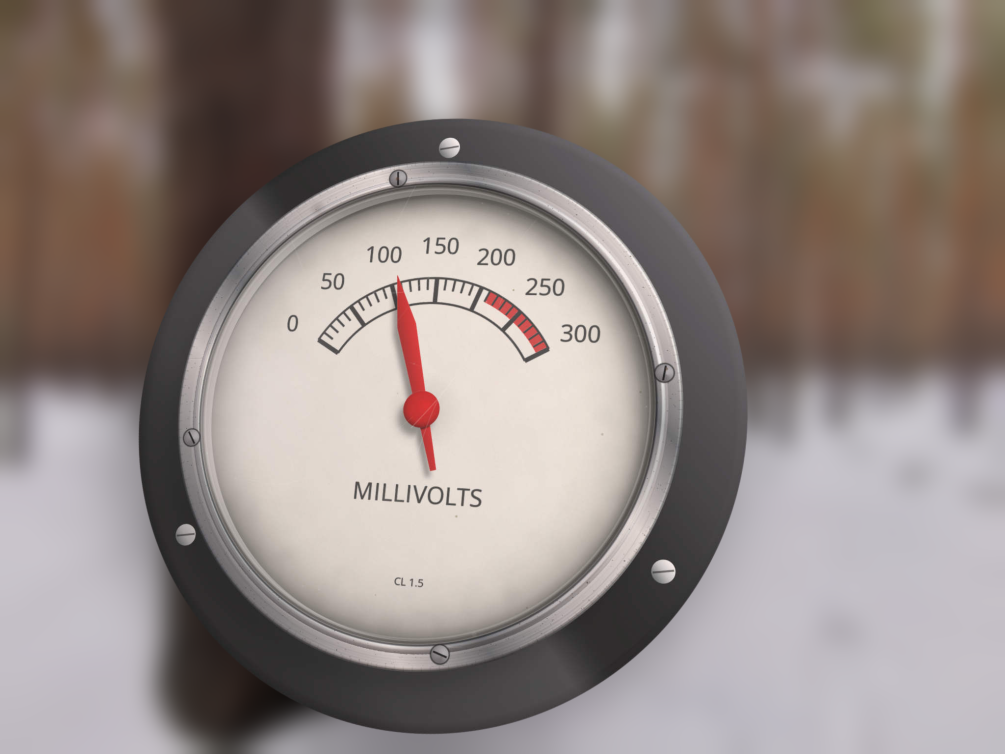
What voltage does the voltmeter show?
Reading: 110 mV
